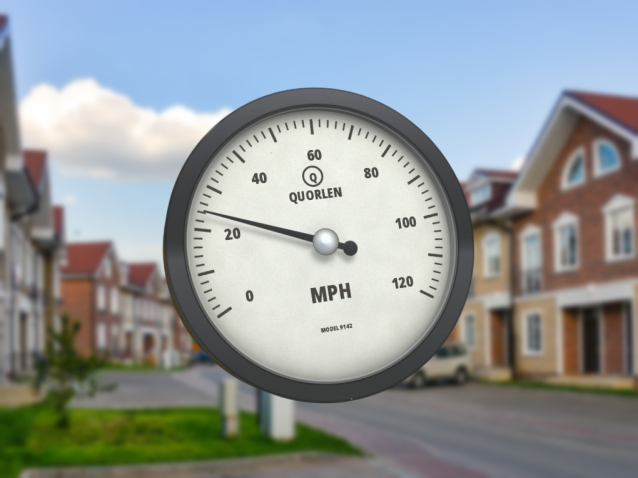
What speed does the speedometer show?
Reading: 24 mph
